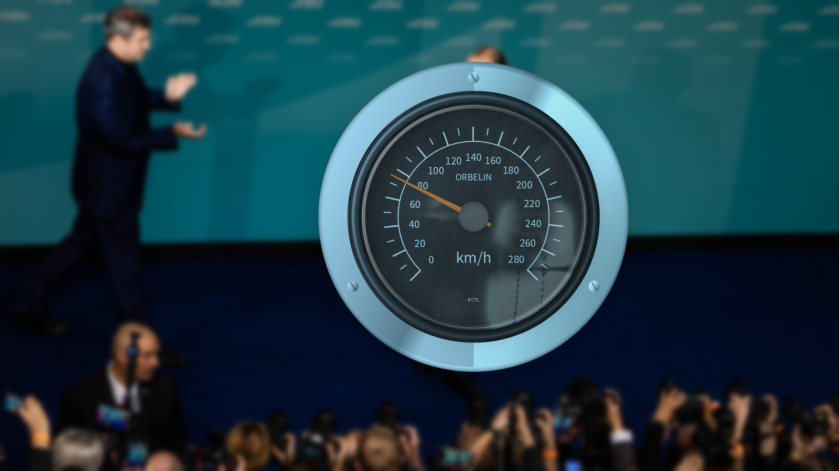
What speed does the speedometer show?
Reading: 75 km/h
